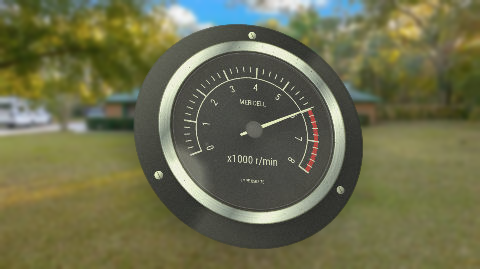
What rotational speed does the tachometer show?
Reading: 6000 rpm
